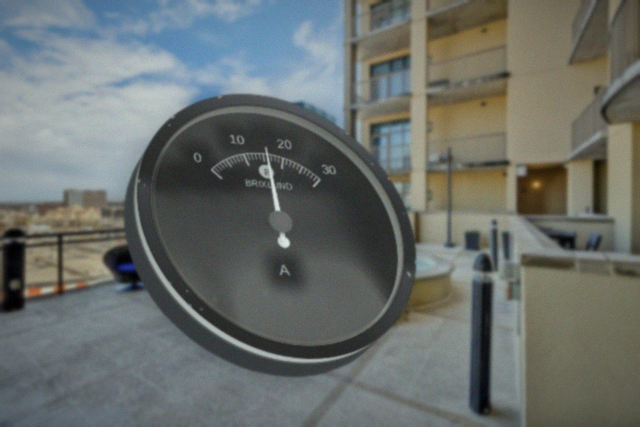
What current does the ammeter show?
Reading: 15 A
